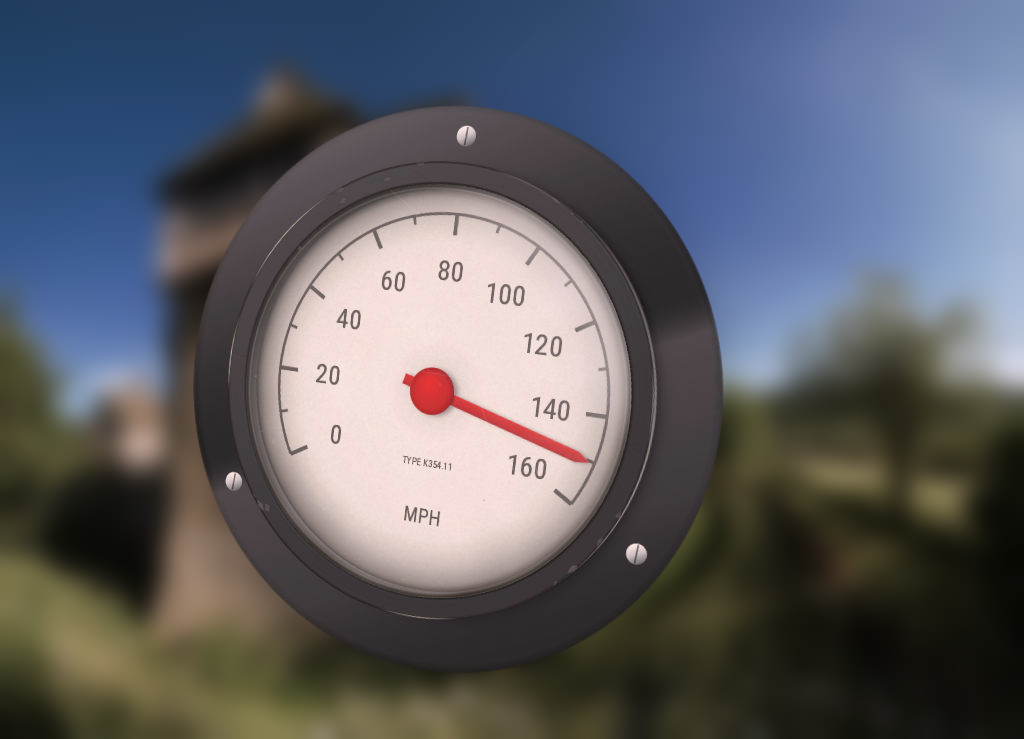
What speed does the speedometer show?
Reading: 150 mph
